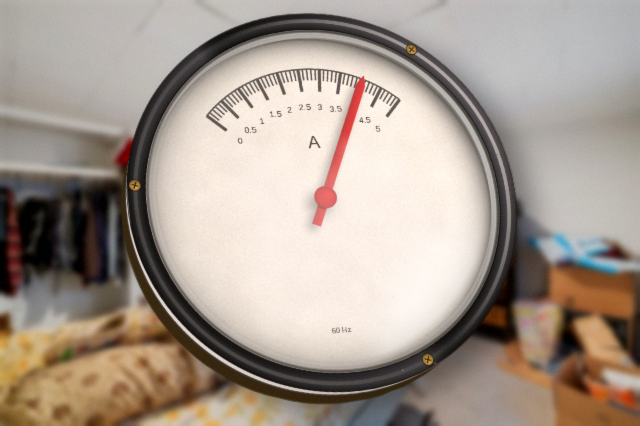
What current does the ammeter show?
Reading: 4 A
